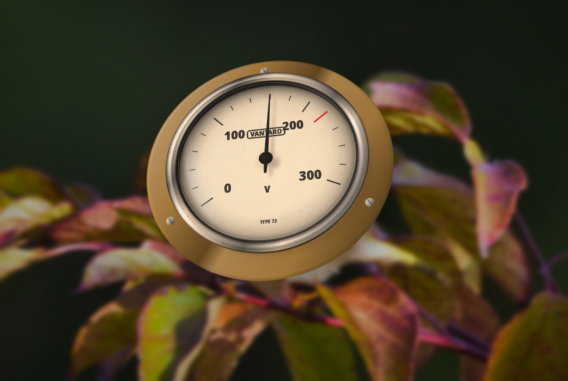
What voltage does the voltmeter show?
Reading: 160 V
